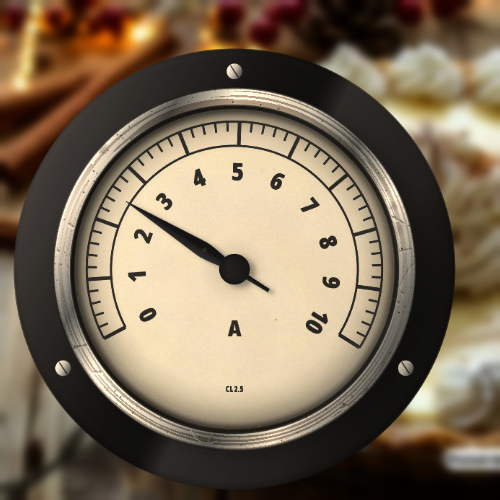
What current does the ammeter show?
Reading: 2.5 A
